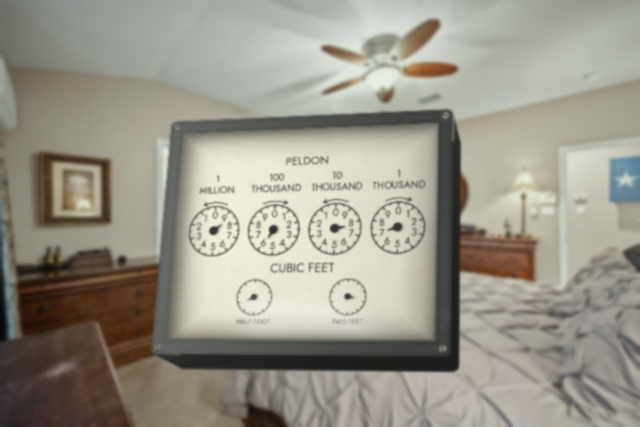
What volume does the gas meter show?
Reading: 857700 ft³
